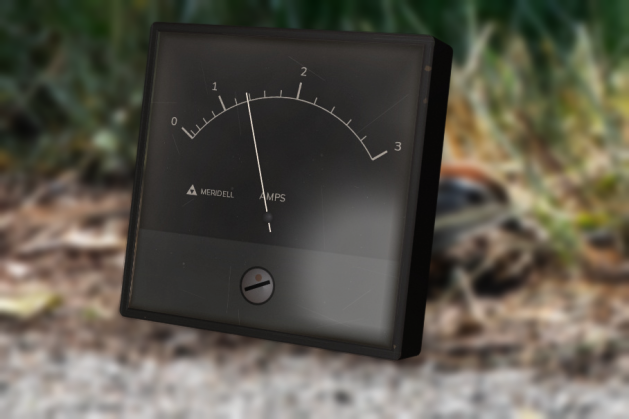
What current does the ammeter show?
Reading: 1.4 A
